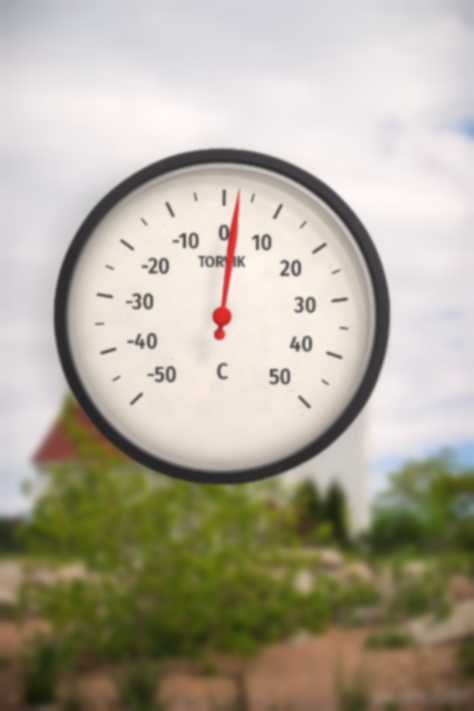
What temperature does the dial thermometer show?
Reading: 2.5 °C
